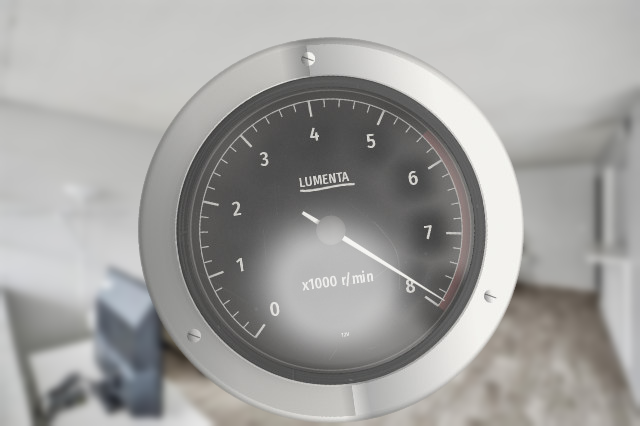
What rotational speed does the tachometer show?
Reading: 7900 rpm
